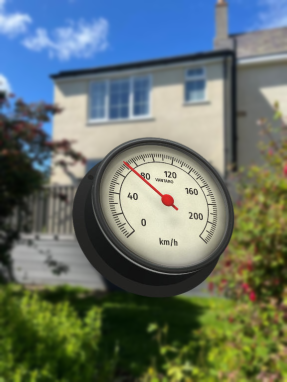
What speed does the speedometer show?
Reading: 70 km/h
